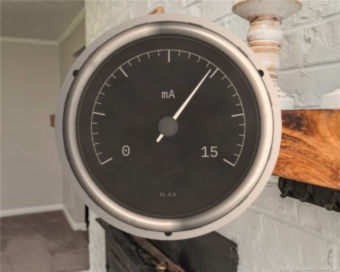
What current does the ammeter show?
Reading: 9.75 mA
